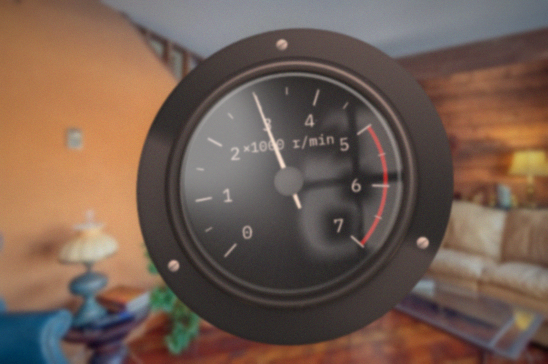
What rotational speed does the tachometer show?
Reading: 3000 rpm
